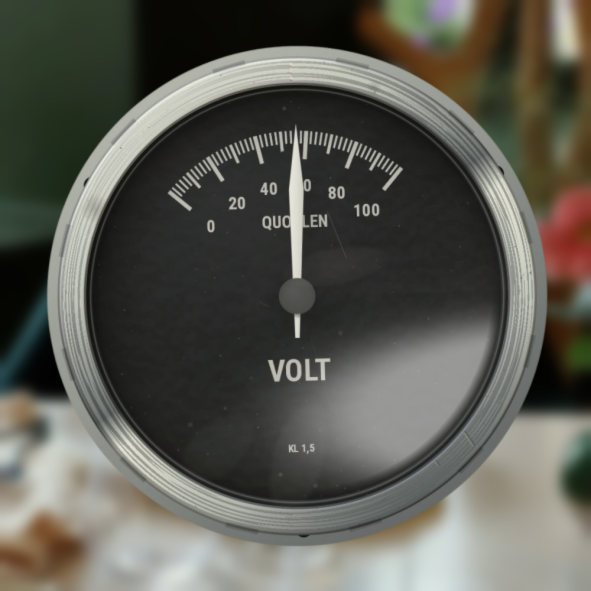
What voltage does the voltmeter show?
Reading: 56 V
